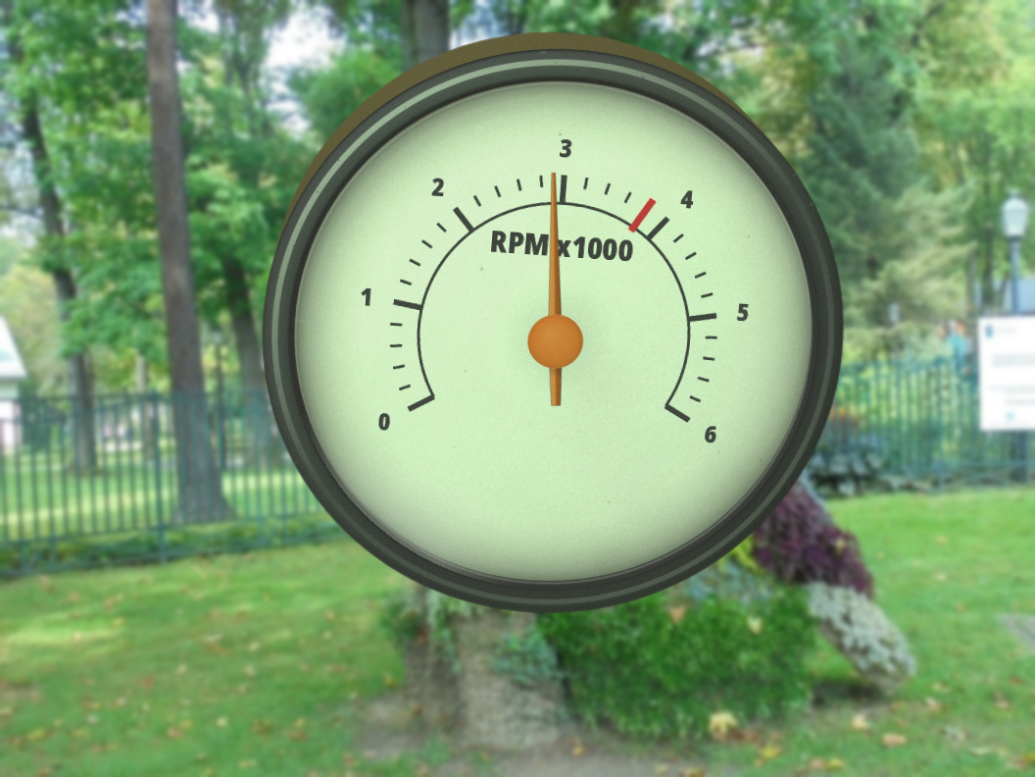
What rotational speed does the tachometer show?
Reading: 2900 rpm
